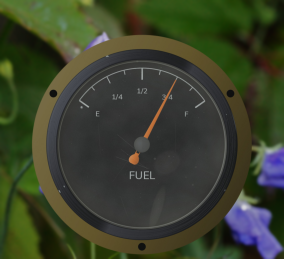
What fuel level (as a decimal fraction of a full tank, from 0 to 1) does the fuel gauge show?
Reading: 0.75
